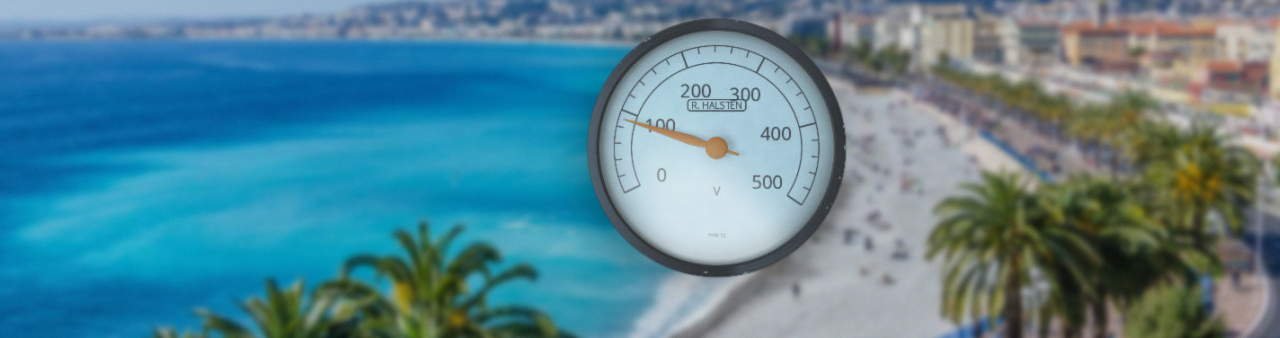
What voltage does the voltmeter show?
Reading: 90 V
